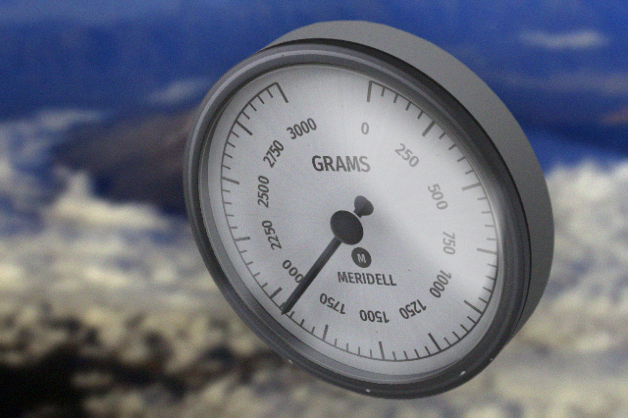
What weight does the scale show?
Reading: 1925 g
